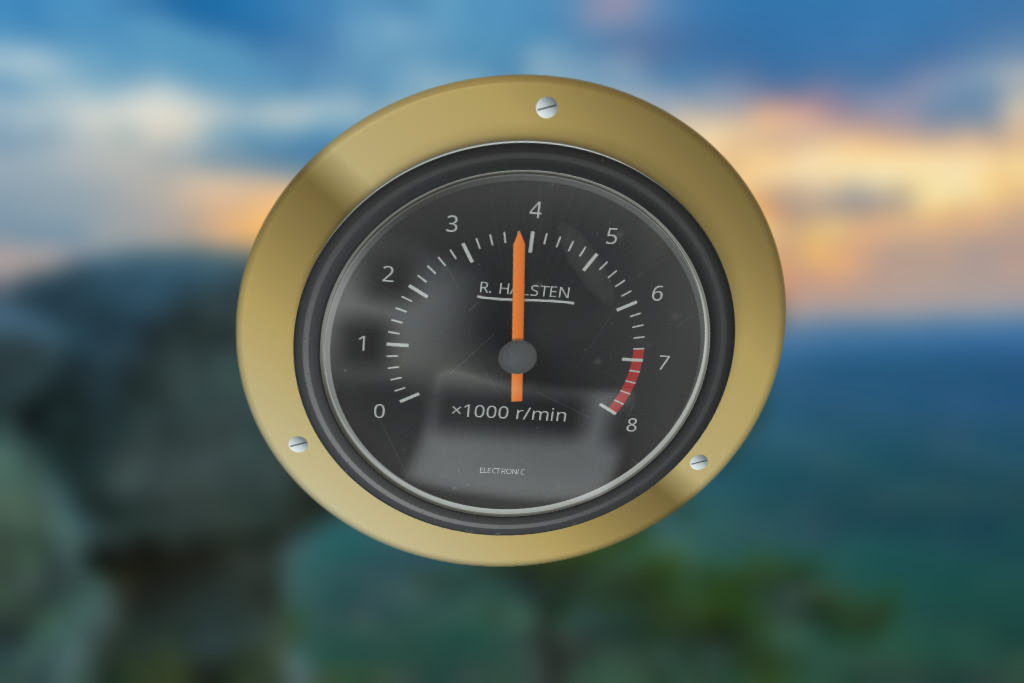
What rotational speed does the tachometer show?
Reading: 3800 rpm
